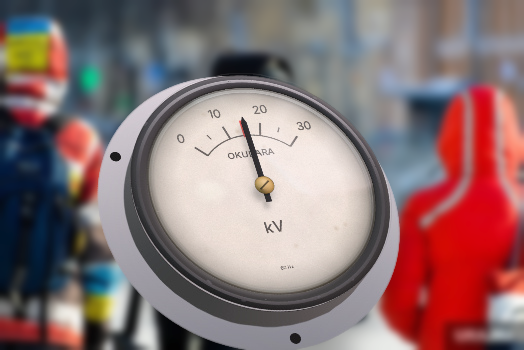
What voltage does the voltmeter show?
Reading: 15 kV
